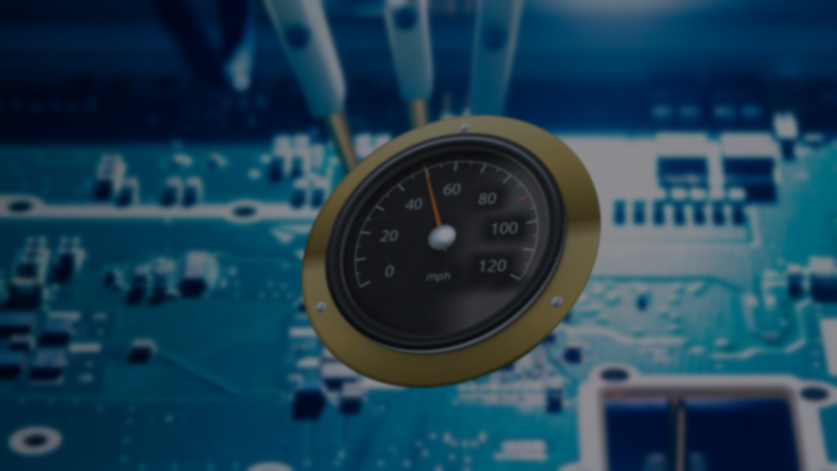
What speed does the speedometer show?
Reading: 50 mph
